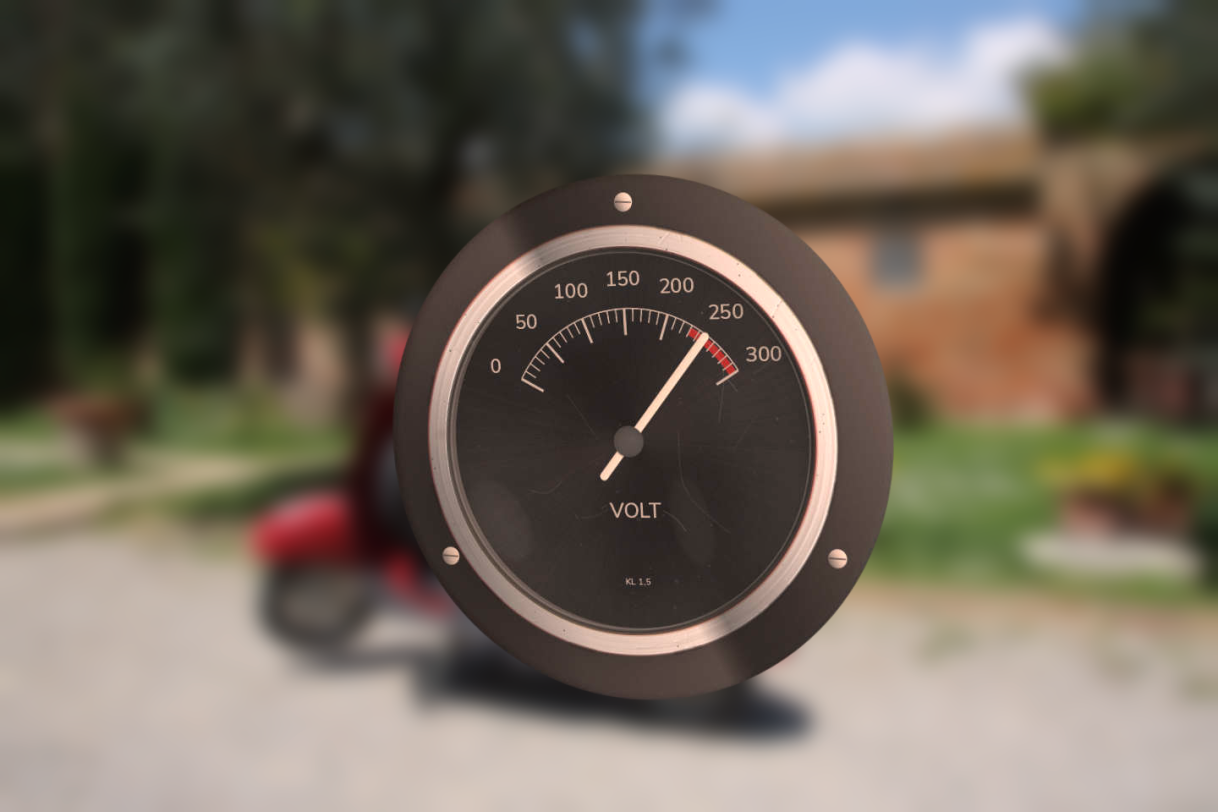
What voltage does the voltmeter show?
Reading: 250 V
